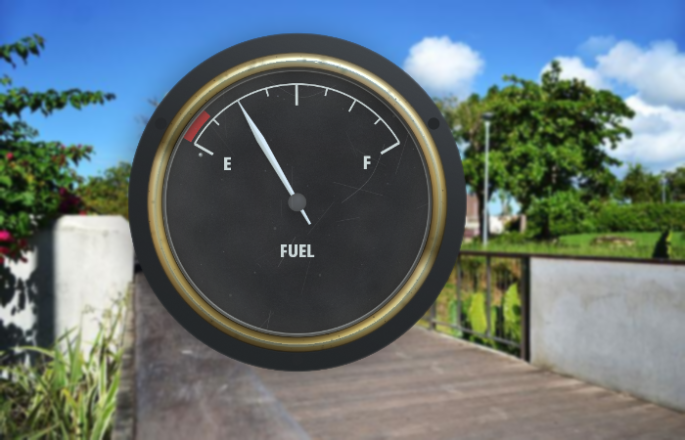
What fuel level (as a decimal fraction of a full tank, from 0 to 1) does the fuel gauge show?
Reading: 0.25
